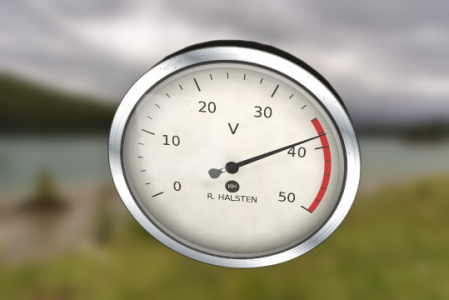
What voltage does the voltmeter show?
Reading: 38 V
